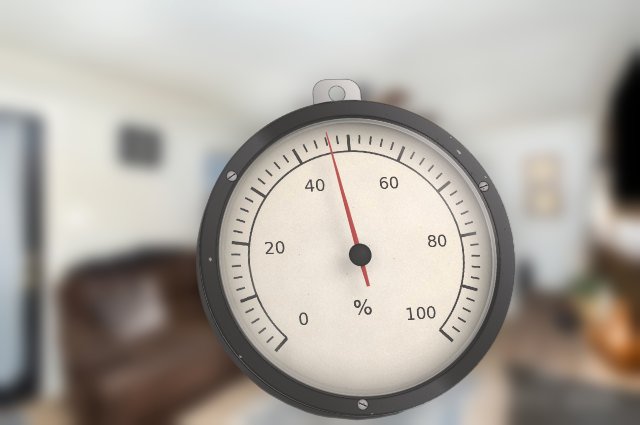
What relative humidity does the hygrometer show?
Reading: 46 %
